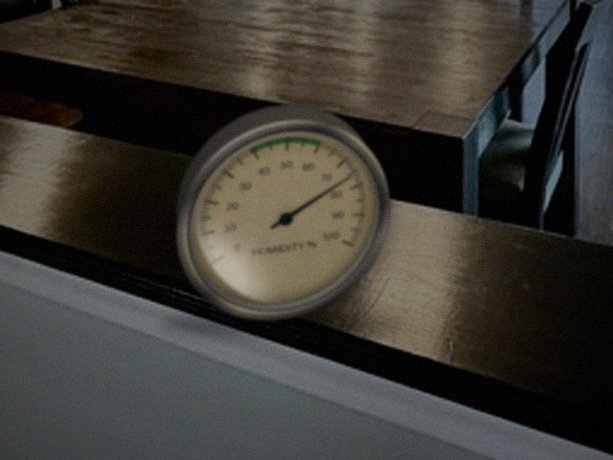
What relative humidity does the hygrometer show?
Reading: 75 %
